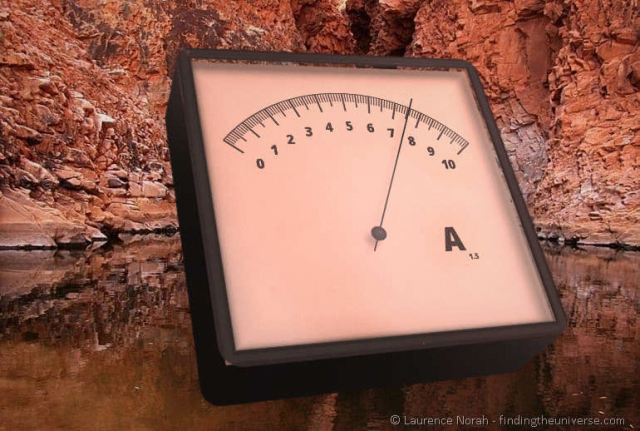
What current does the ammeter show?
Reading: 7.5 A
